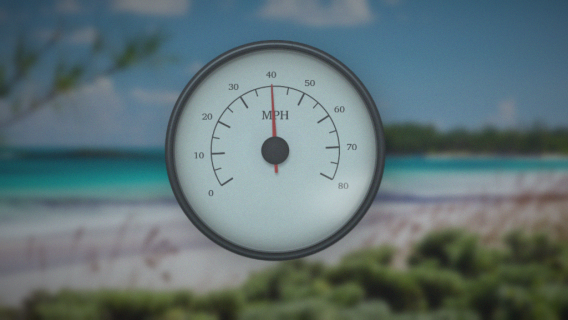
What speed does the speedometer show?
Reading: 40 mph
